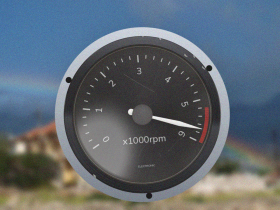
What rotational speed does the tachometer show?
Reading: 5700 rpm
